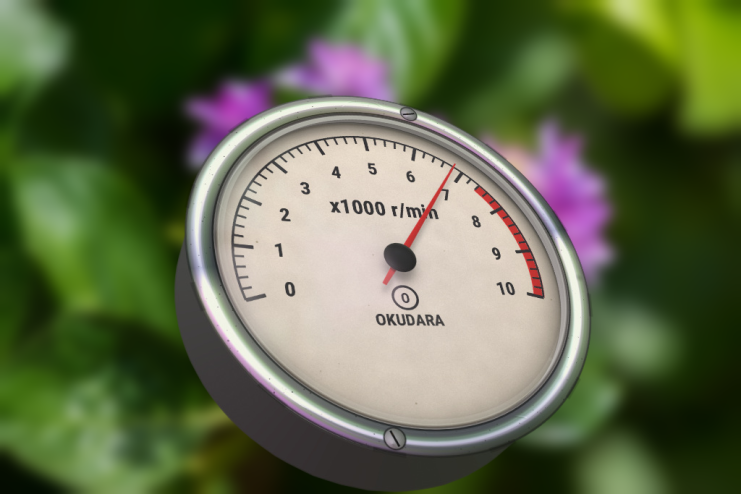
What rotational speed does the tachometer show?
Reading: 6800 rpm
